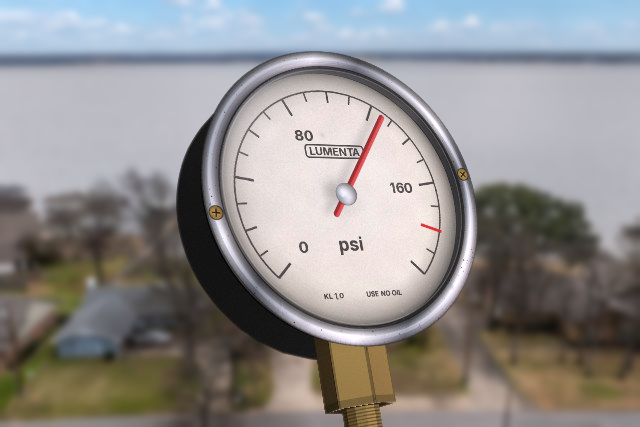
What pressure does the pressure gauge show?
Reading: 125 psi
